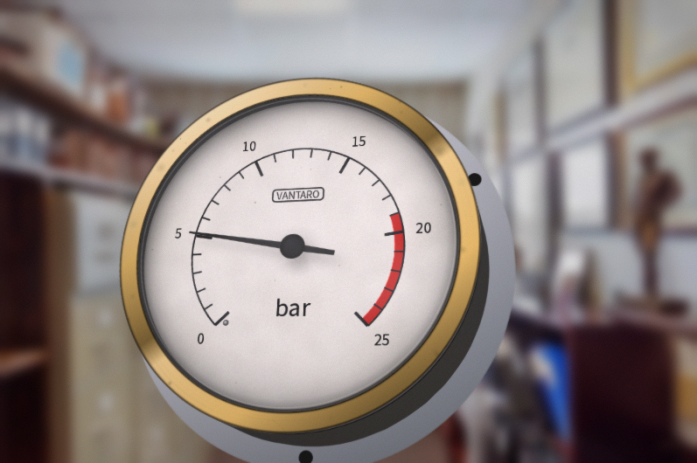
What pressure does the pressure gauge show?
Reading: 5 bar
